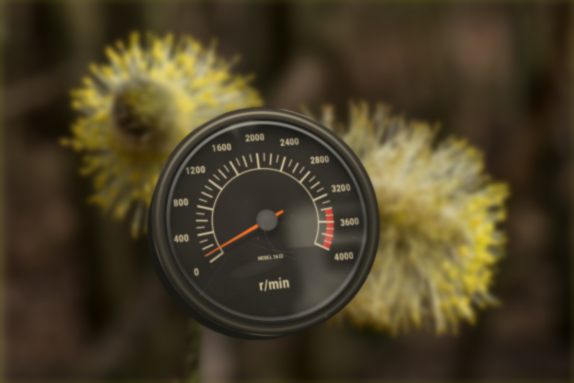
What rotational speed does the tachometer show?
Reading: 100 rpm
